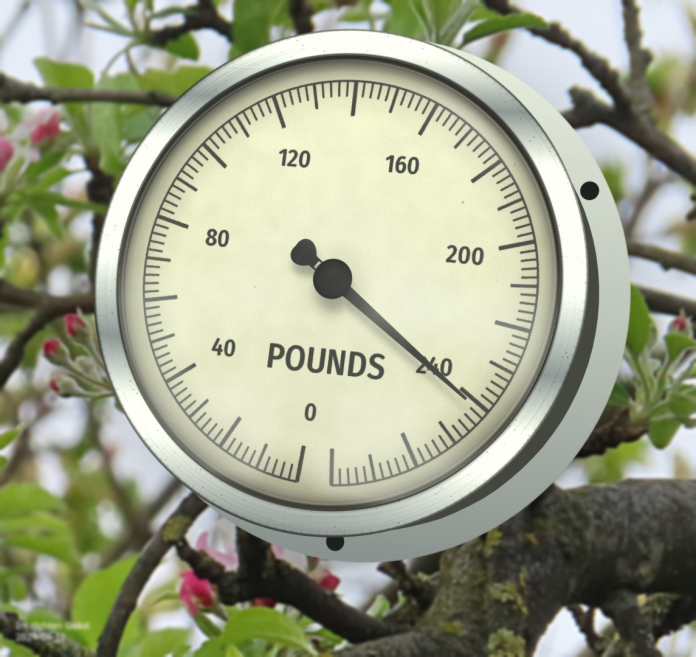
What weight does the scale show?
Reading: 241 lb
